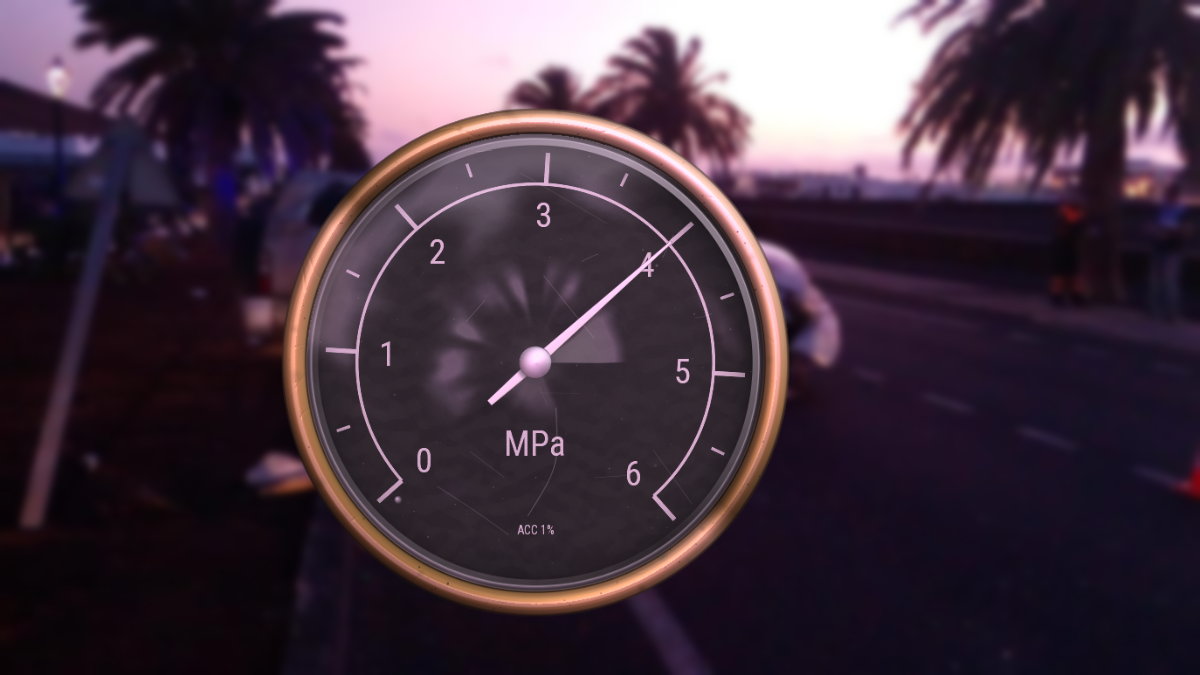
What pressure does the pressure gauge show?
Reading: 4 MPa
